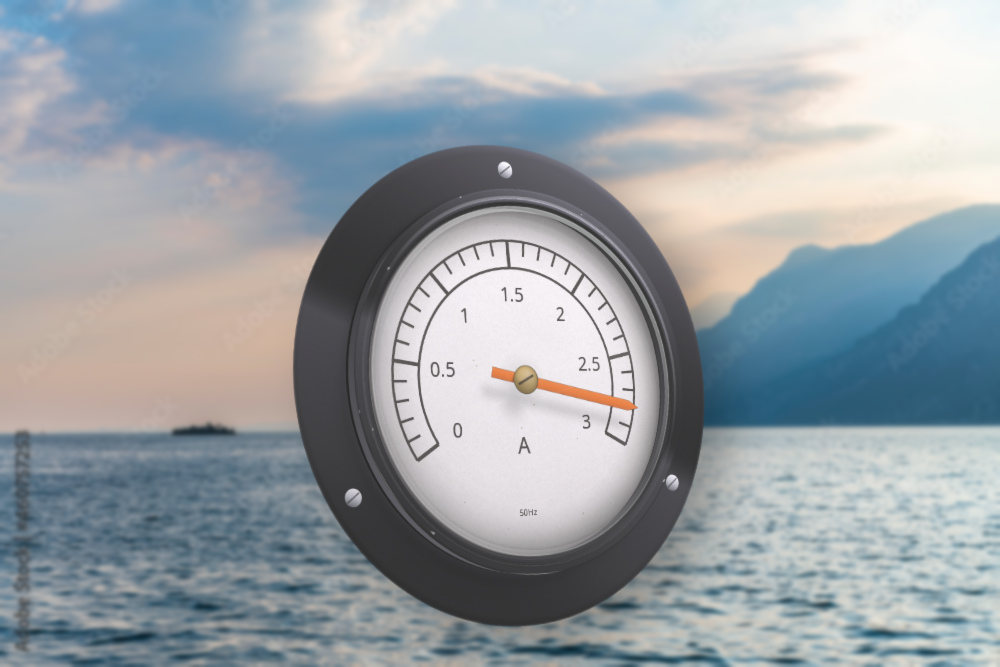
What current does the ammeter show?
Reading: 2.8 A
